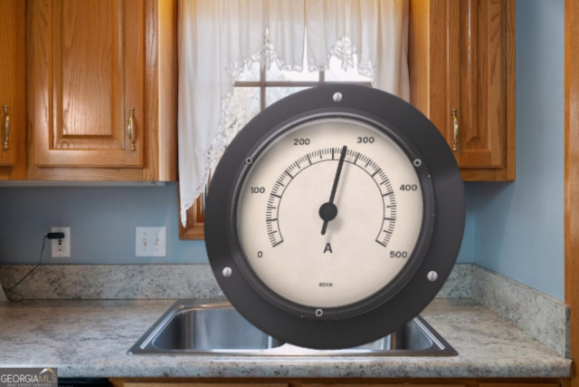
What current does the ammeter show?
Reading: 275 A
